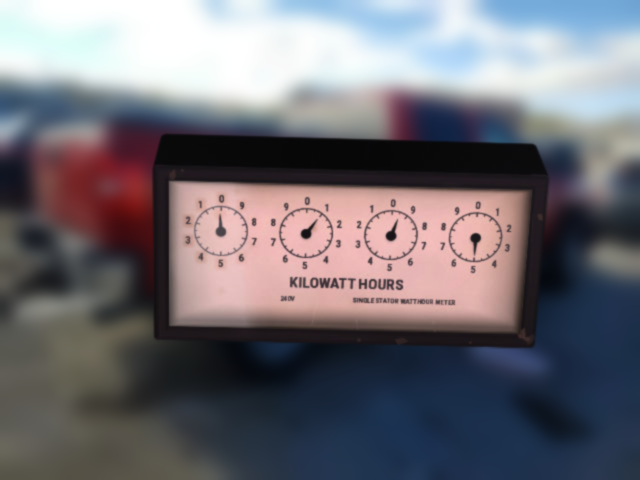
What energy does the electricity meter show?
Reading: 95 kWh
